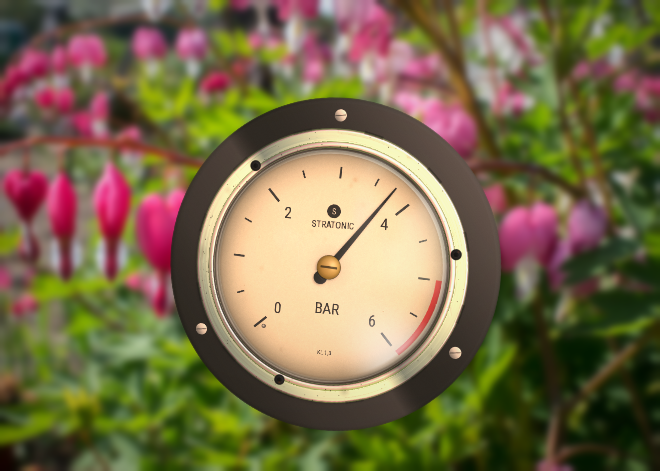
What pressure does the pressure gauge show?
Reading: 3.75 bar
